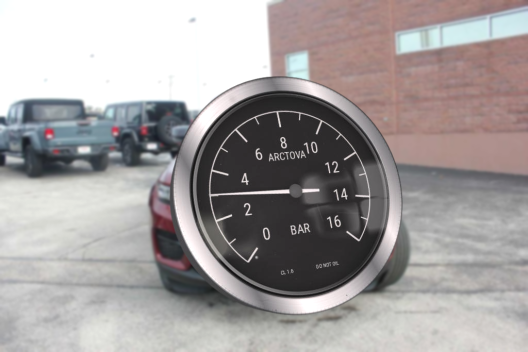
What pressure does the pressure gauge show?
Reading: 3 bar
